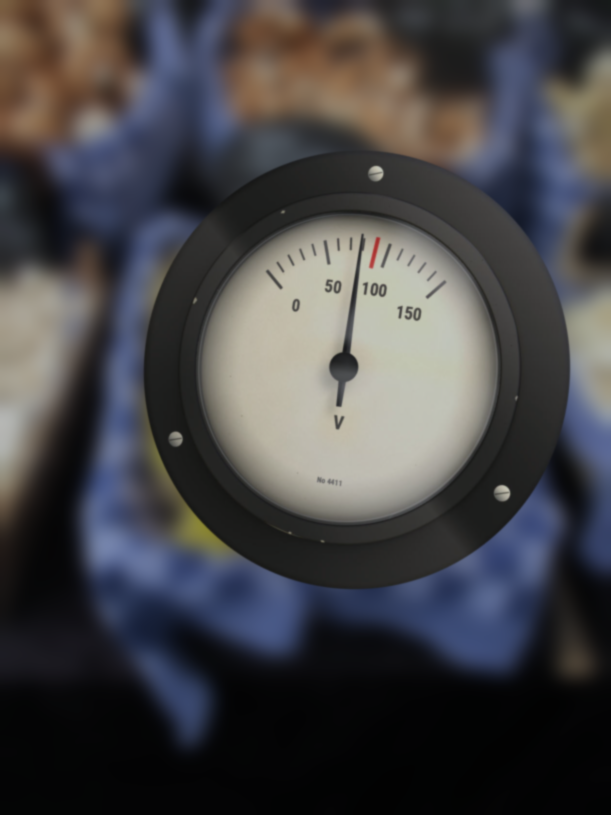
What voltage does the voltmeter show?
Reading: 80 V
